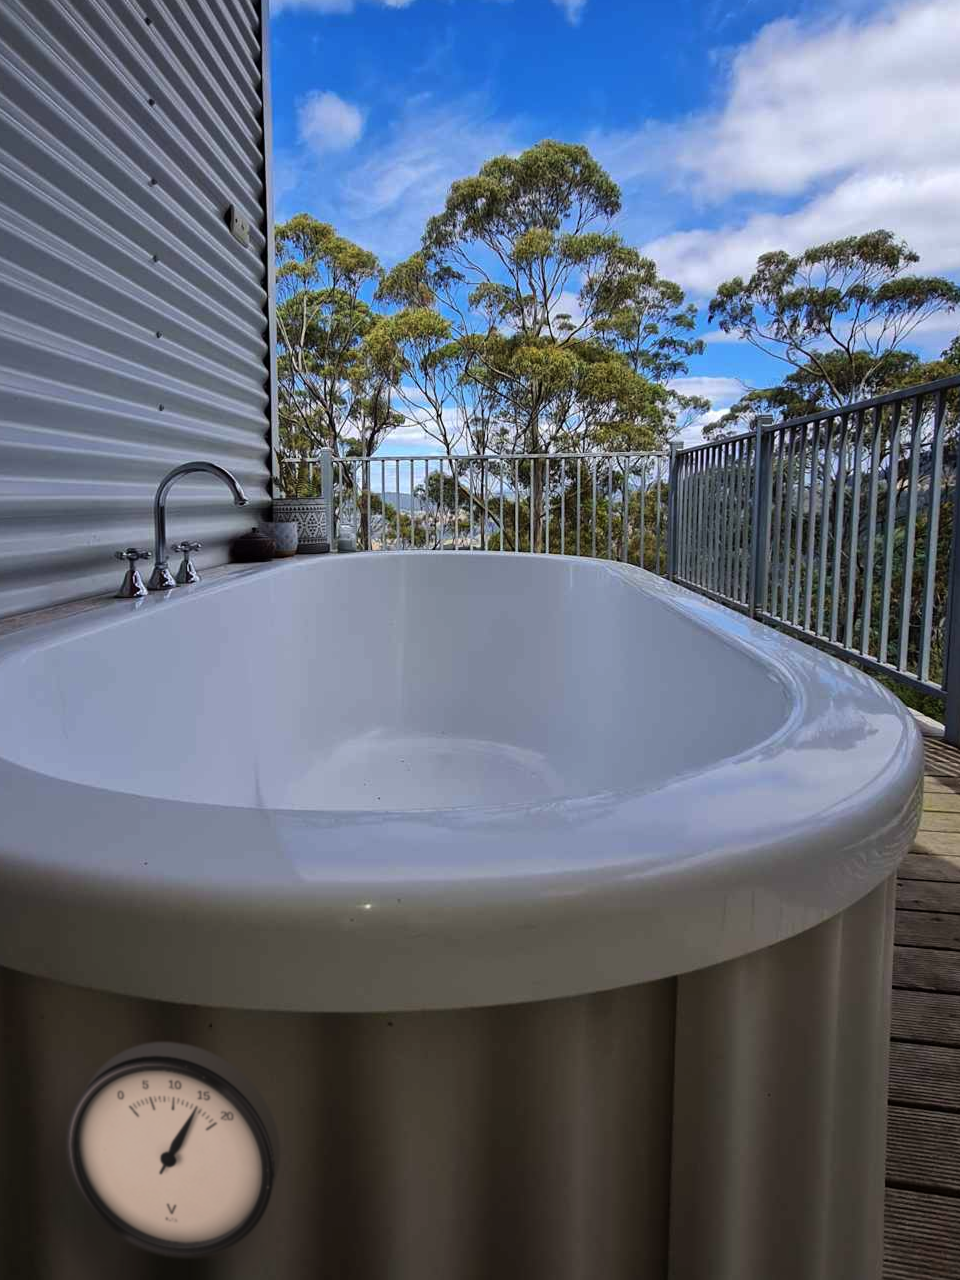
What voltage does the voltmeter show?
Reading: 15 V
